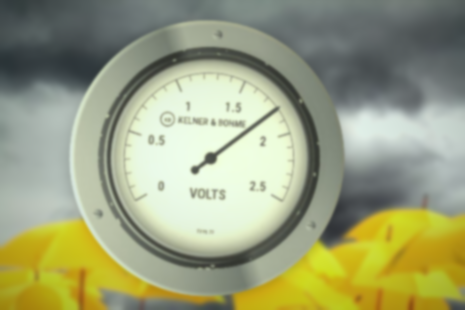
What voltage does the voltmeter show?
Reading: 1.8 V
